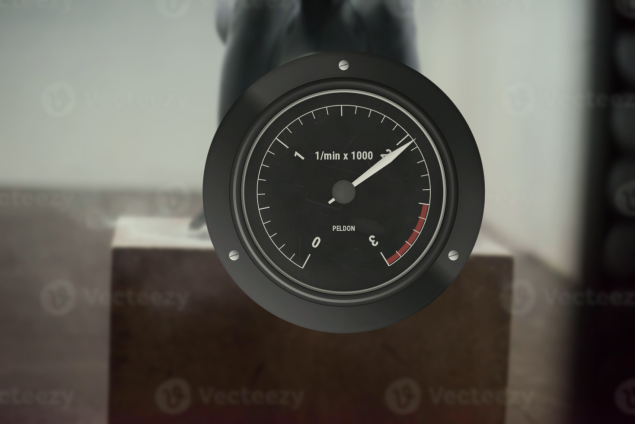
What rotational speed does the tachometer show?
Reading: 2050 rpm
